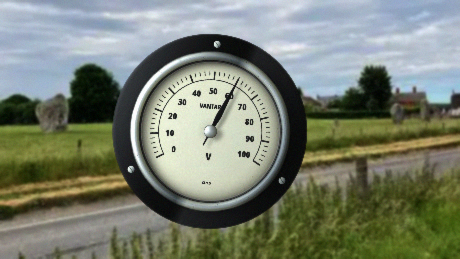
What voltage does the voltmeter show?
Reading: 60 V
